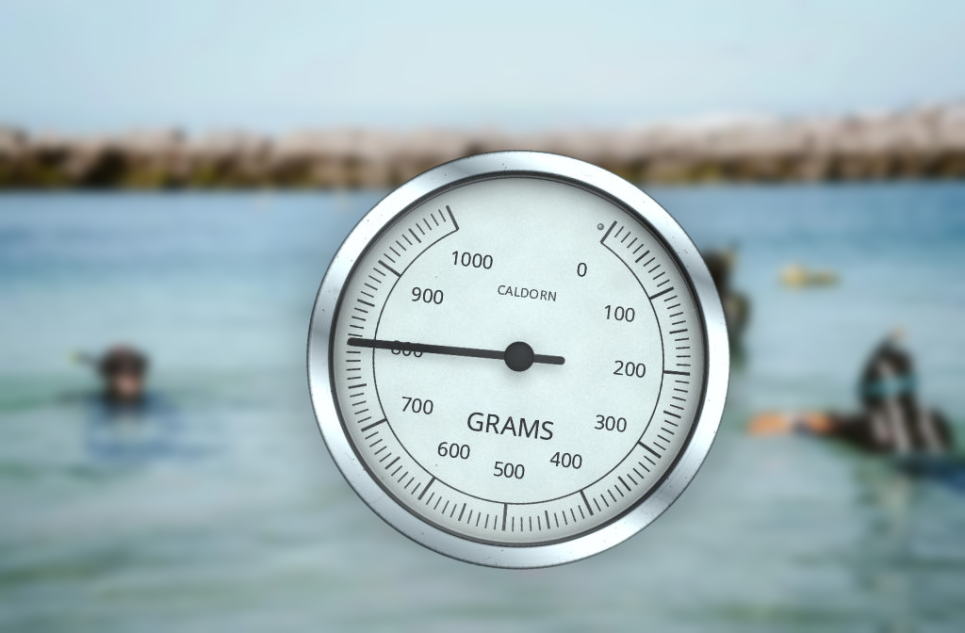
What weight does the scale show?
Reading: 800 g
